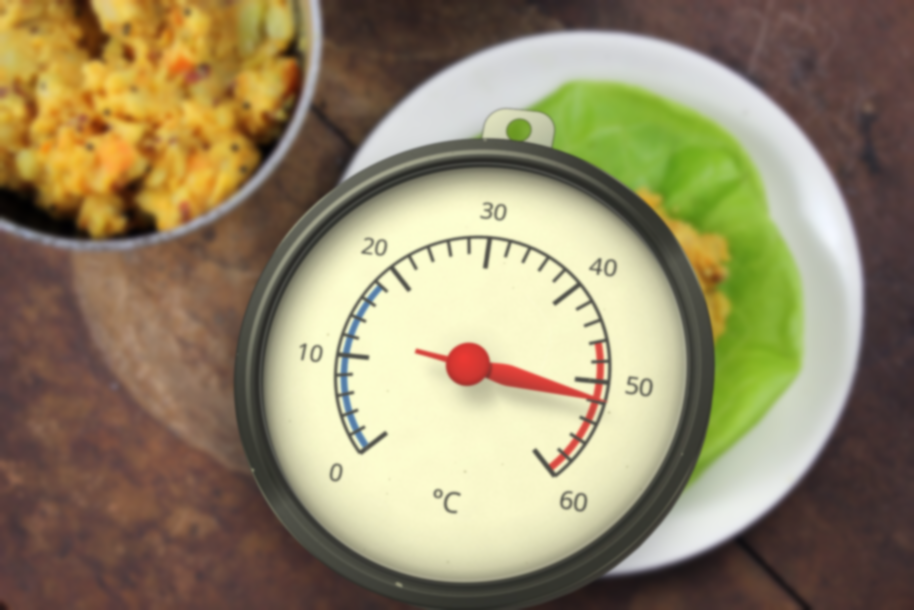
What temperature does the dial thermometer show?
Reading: 52 °C
